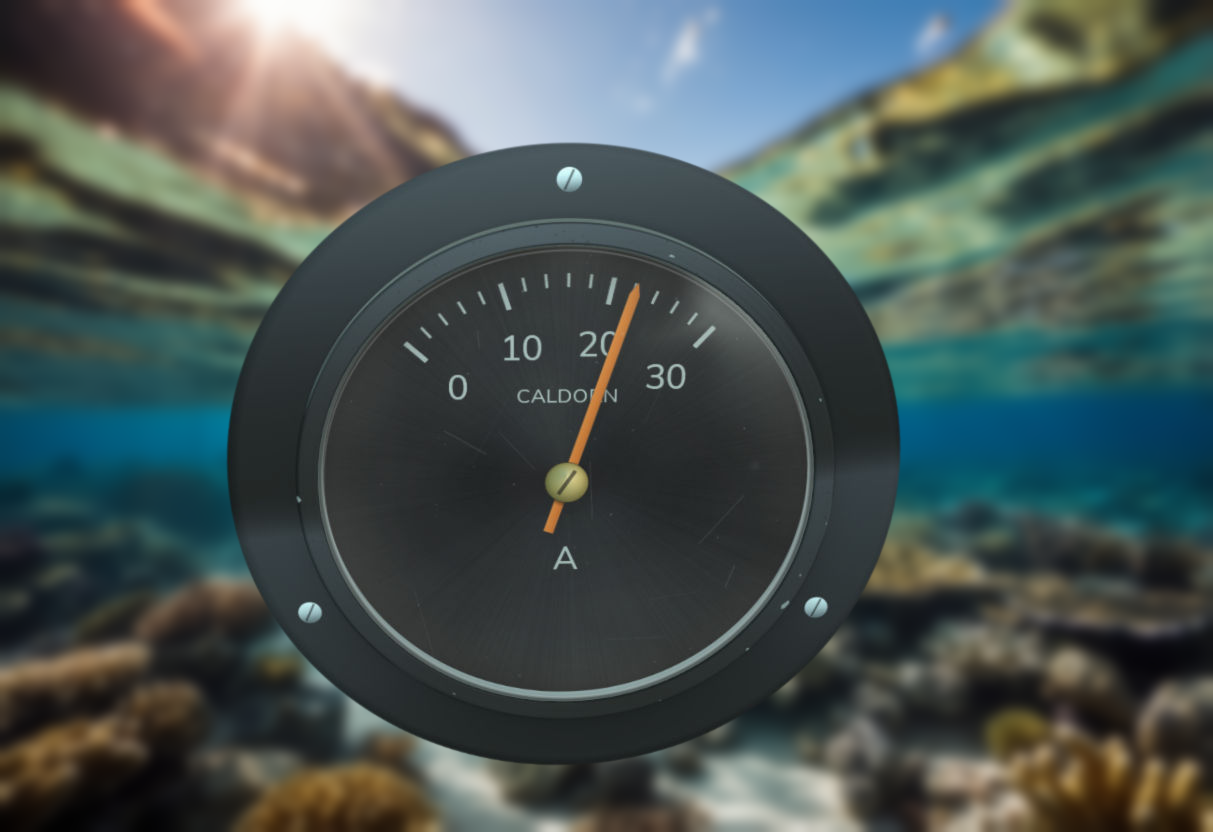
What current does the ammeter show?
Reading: 22 A
